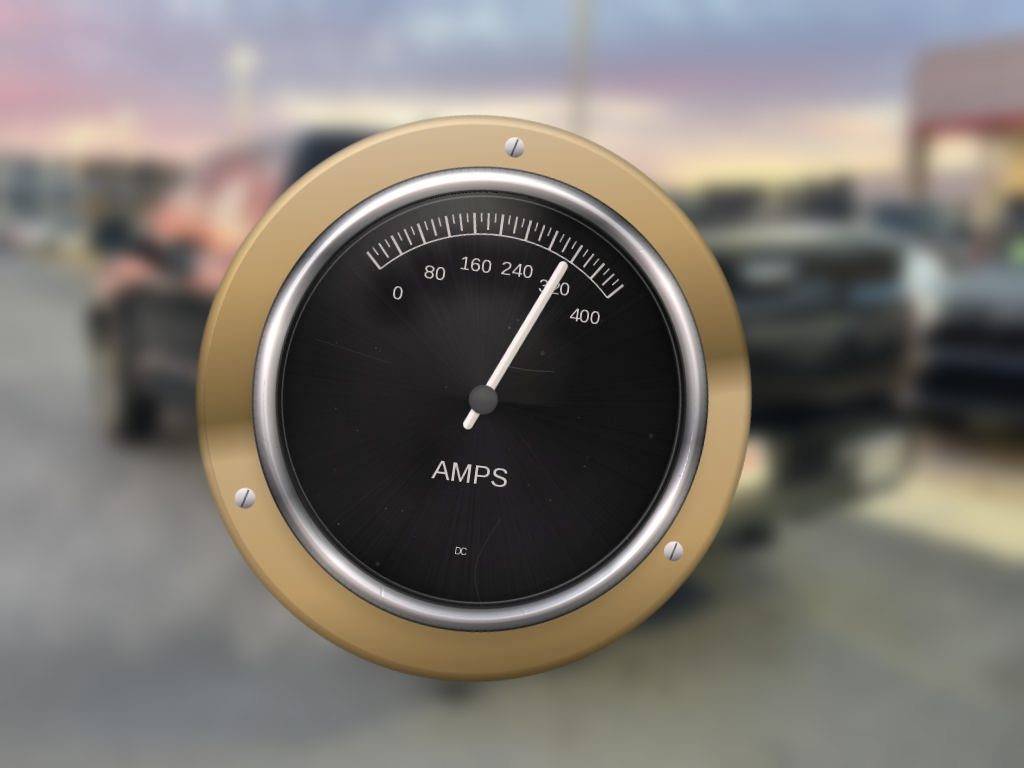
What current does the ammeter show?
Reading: 310 A
